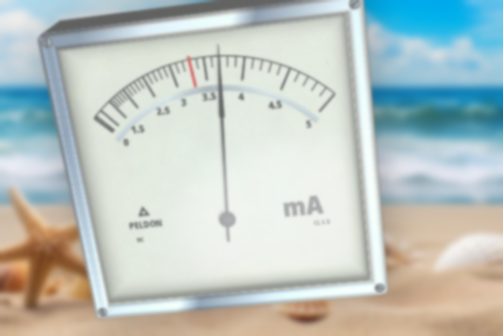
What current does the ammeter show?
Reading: 3.7 mA
